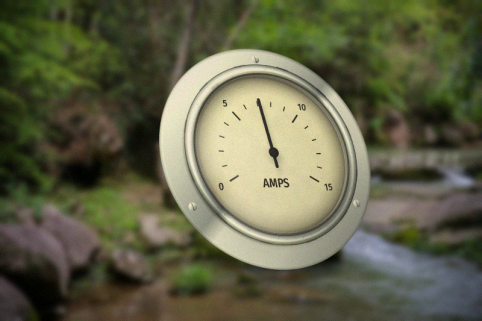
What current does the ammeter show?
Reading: 7 A
